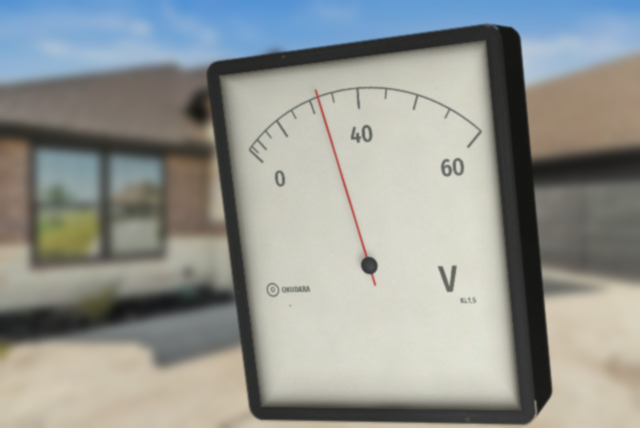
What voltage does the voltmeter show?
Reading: 32.5 V
